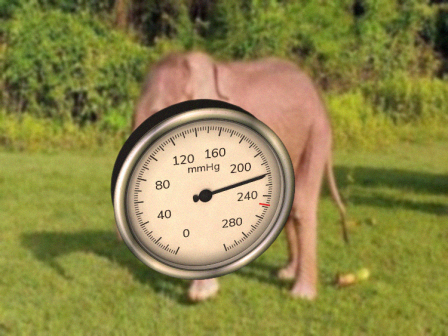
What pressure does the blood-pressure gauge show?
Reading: 220 mmHg
